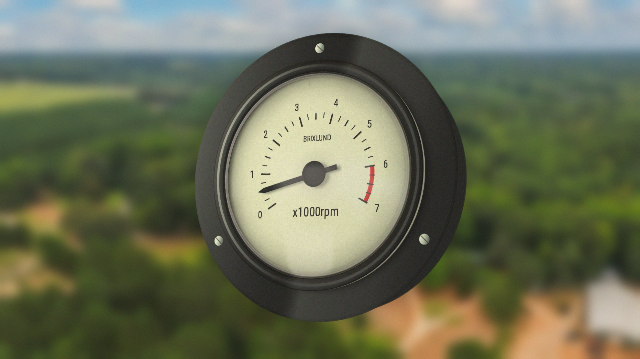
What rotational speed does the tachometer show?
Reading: 500 rpm
